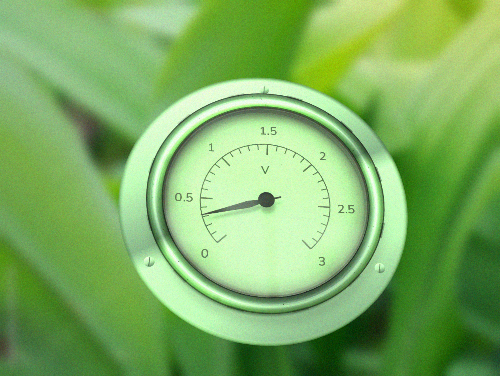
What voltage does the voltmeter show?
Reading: 0.3 V
